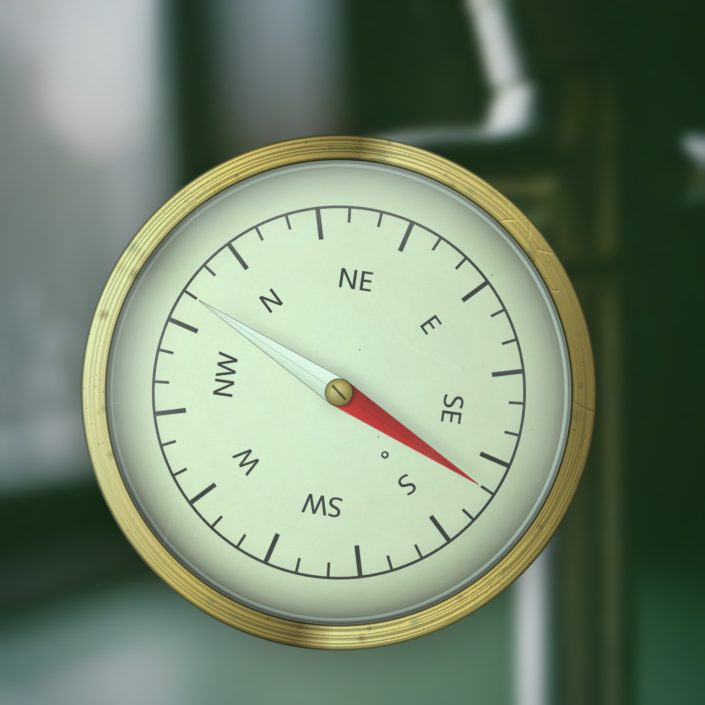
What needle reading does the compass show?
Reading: 160 °
